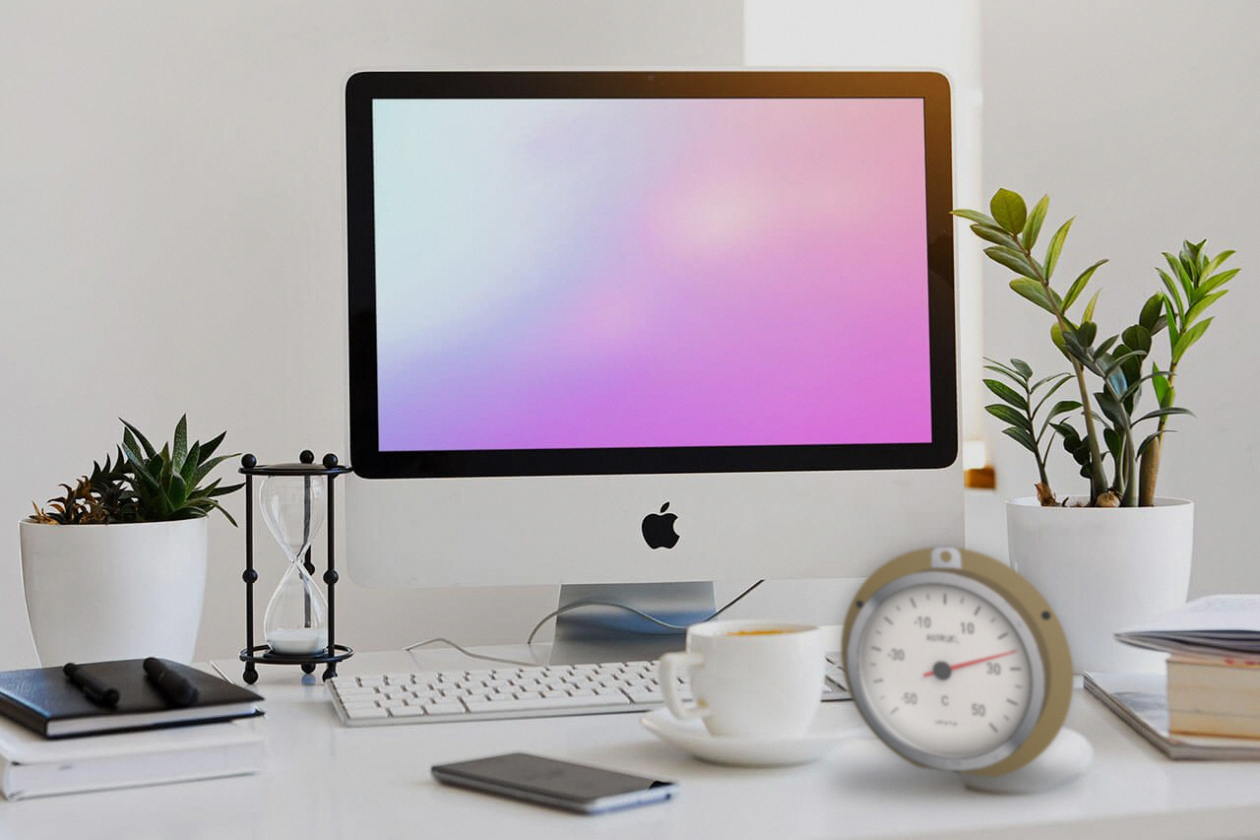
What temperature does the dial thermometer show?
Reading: 25 °C
